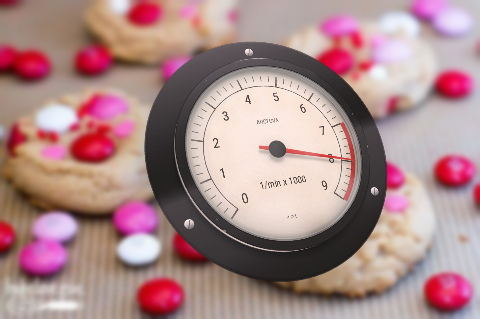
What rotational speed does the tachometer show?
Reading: 8000 rpm
